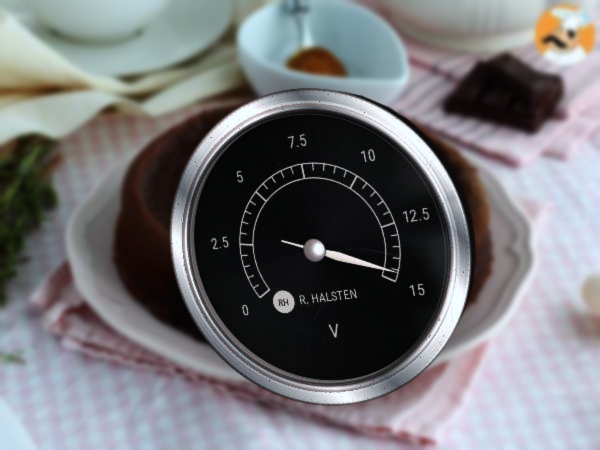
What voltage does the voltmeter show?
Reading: 14.5 V
